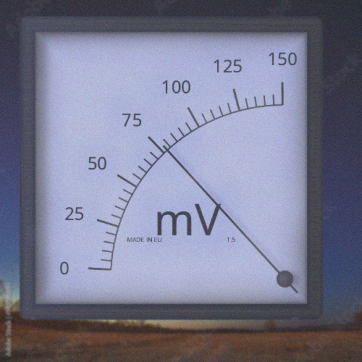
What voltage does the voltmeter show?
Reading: 77.5 mV
